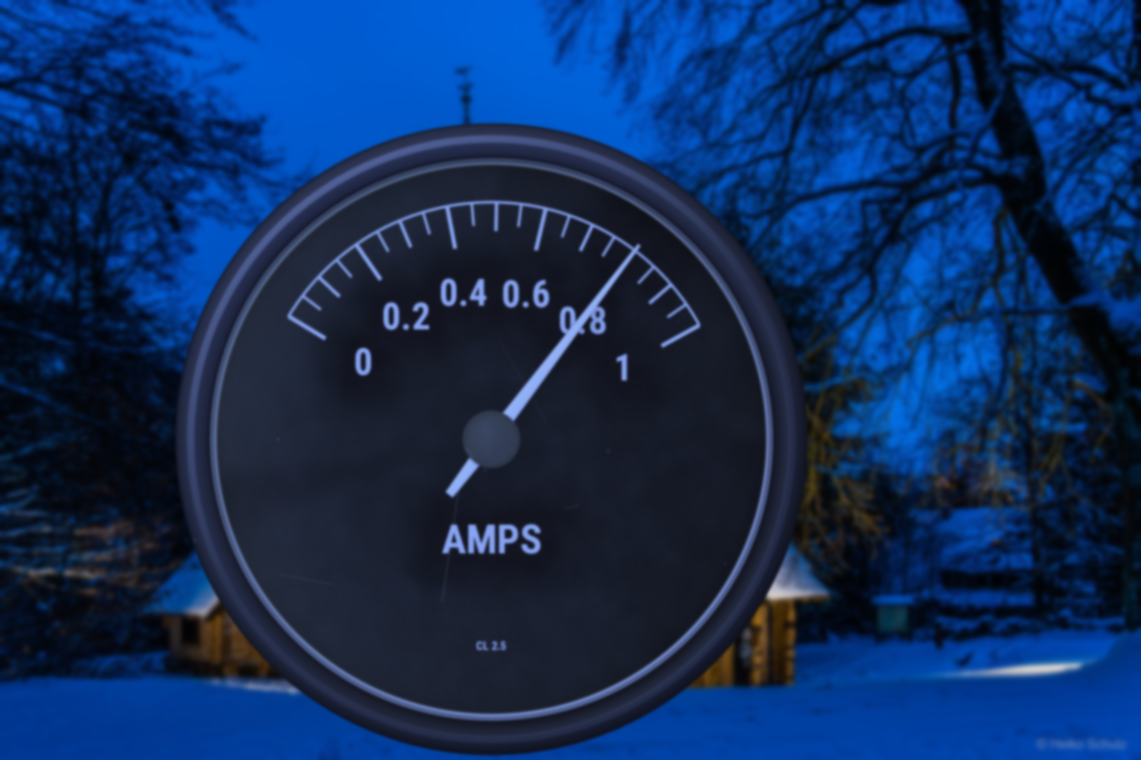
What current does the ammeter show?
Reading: 0.8 A
